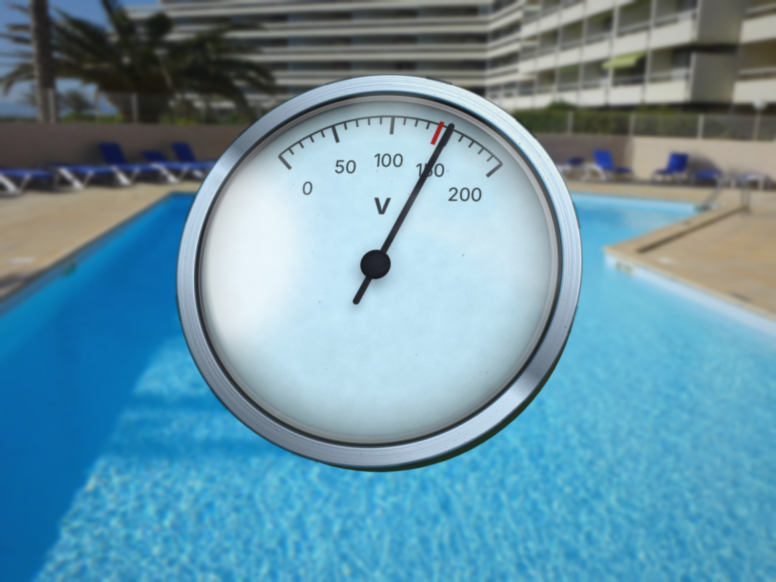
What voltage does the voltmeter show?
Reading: 150 V
